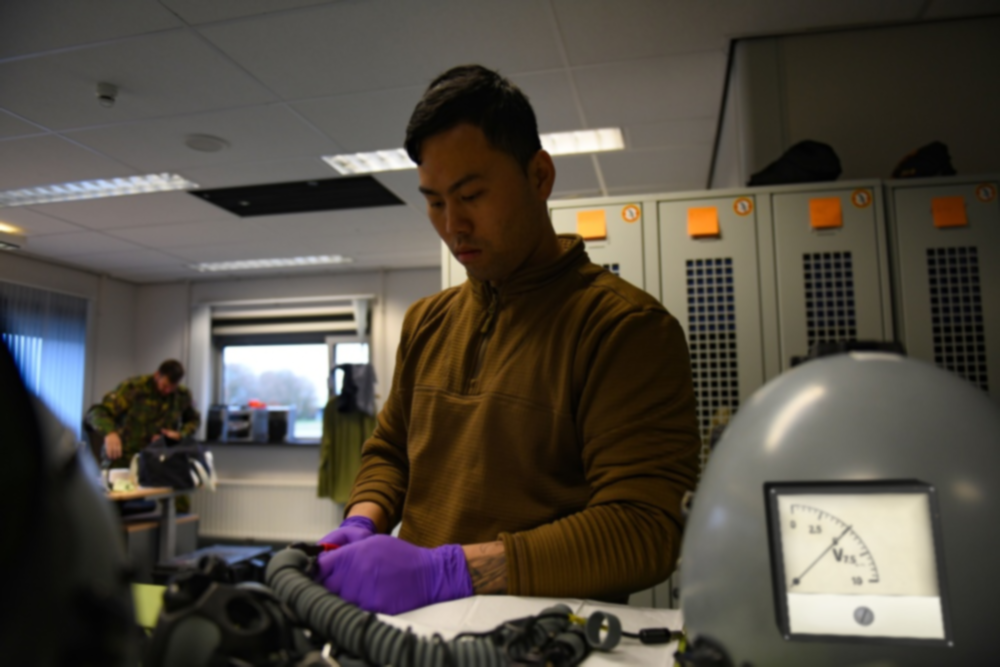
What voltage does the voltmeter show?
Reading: 5 V
